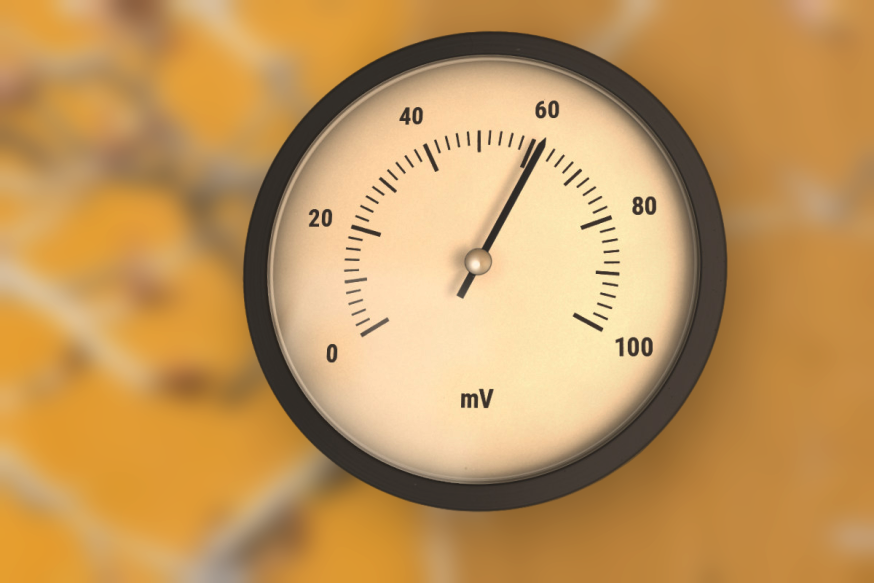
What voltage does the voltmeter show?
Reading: 62 mV
